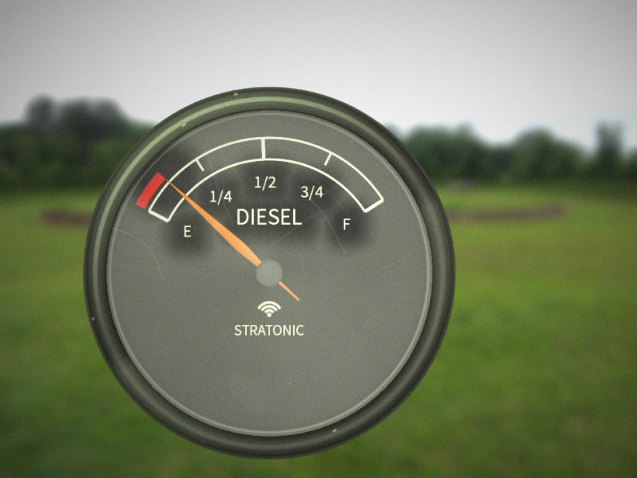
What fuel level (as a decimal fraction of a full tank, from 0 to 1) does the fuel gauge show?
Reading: 0.125
